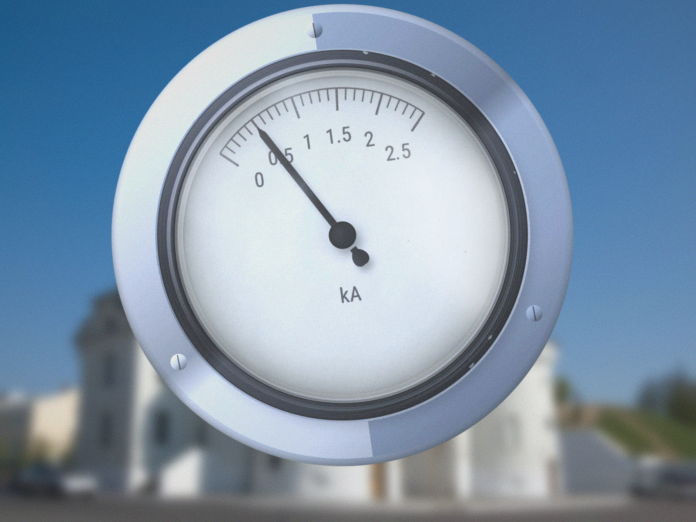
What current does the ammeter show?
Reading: 0.5 kA
